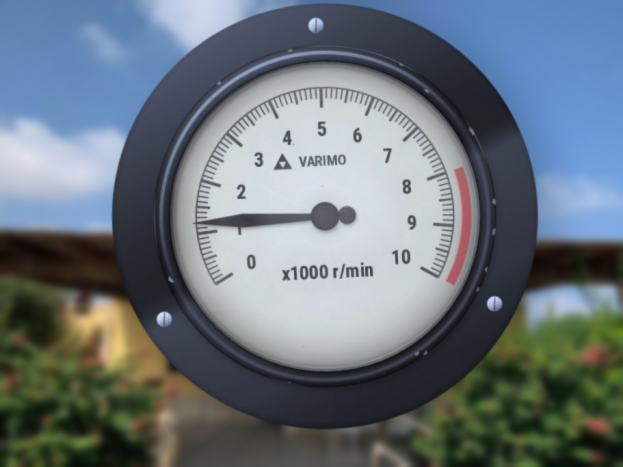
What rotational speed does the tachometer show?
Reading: 1200 rpm
